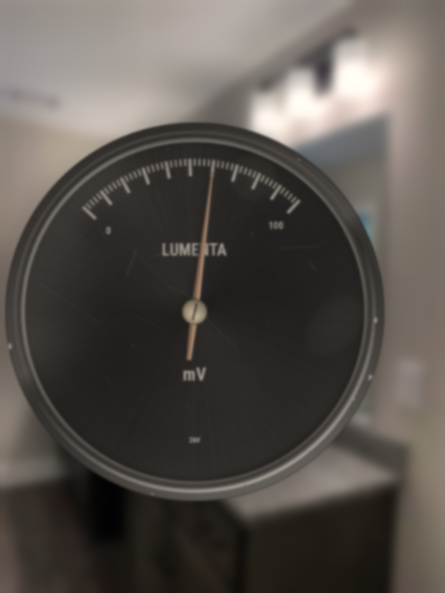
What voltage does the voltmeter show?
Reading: 60 mV
